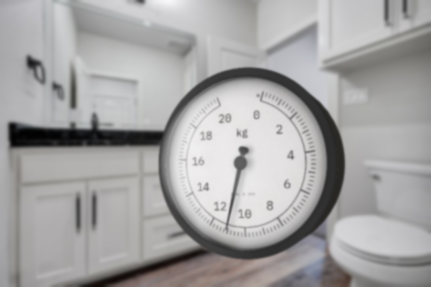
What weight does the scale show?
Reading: 11 kg
